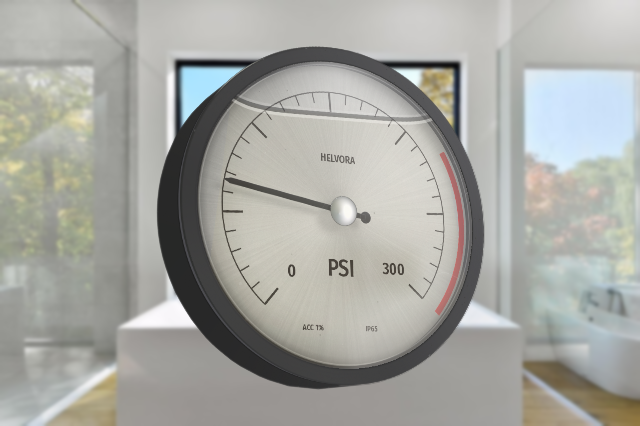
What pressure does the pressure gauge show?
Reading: 65 psi
